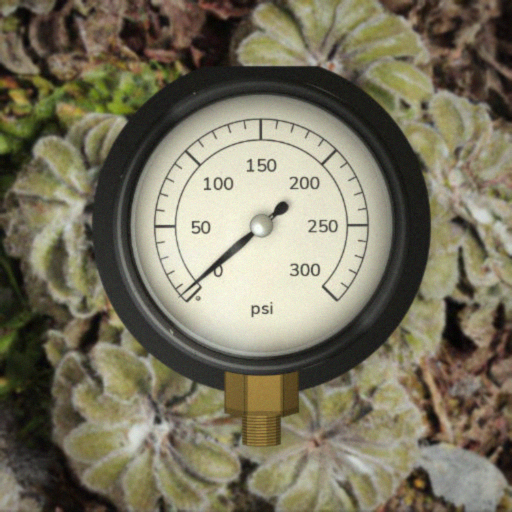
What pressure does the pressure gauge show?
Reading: 5 psi
